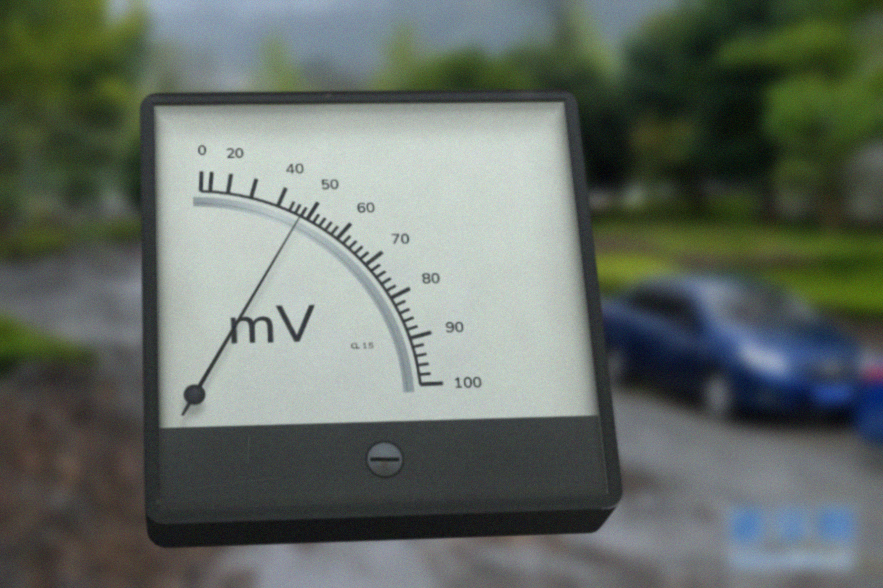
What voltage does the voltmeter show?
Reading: 48 mV
